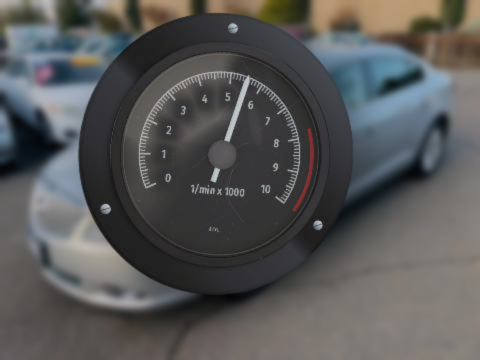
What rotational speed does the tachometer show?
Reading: 5500 rpm
